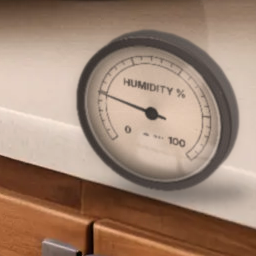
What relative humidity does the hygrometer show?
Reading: 20 %
